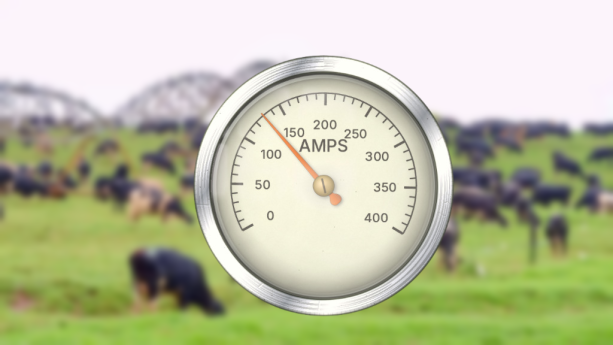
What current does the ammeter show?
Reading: 130 A
